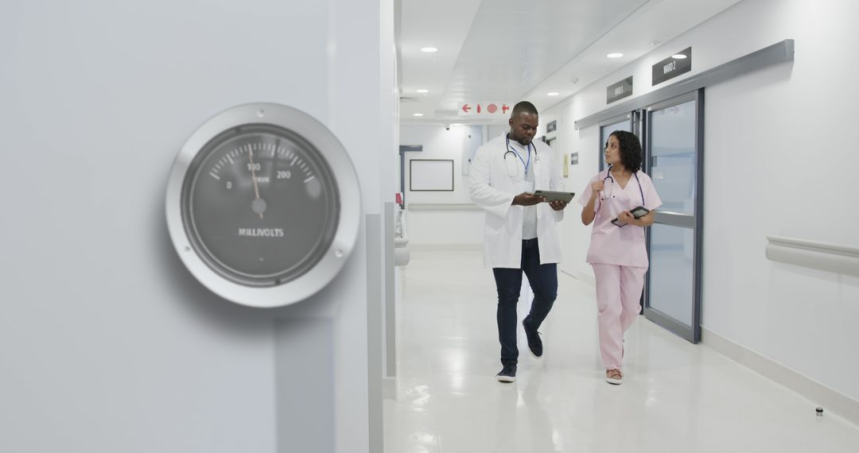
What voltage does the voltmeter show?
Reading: 100 mV
